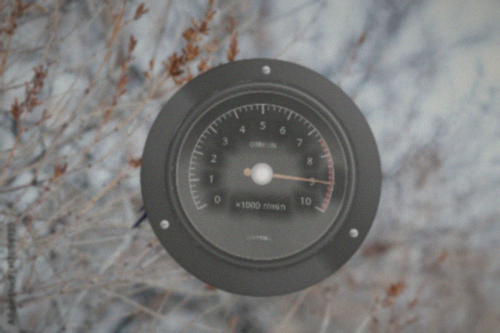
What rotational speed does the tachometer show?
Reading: 9000 rpm
